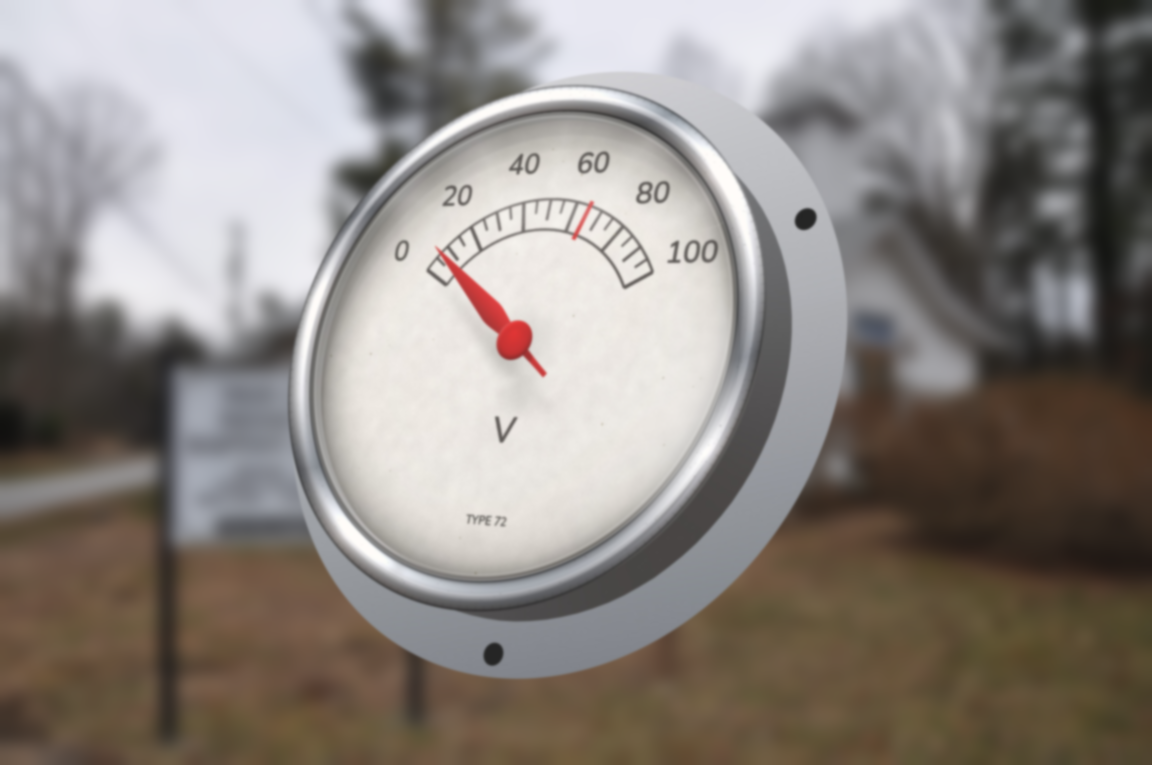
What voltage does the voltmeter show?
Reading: 7.5 V
